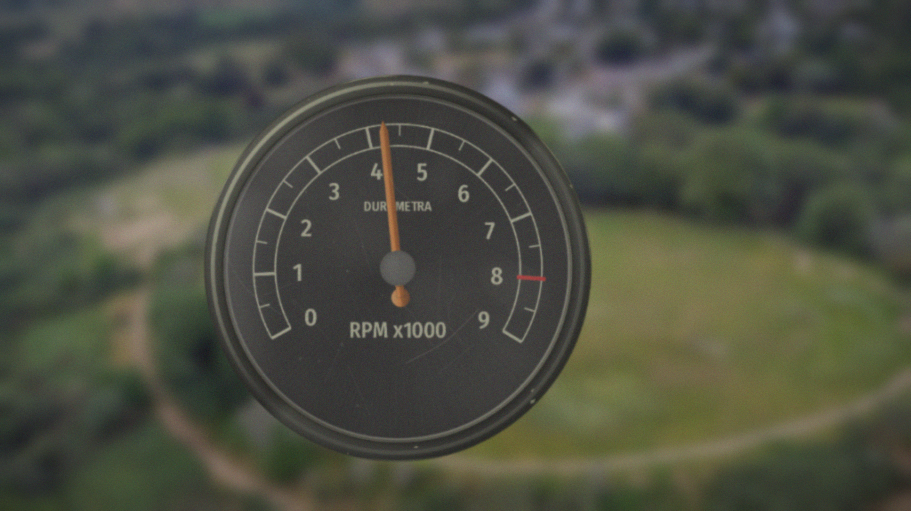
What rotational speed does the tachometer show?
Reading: 4250 rpm
